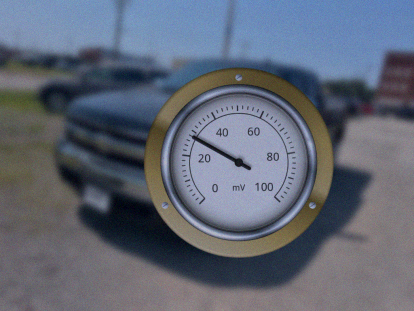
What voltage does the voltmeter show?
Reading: 28 mV
